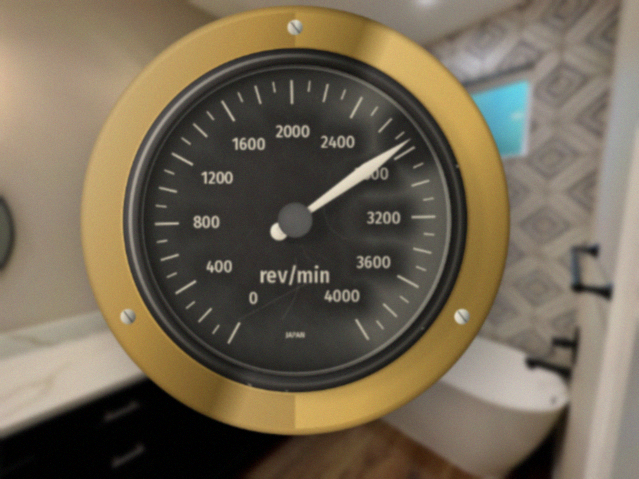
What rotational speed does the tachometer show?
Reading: 2750 rpm
